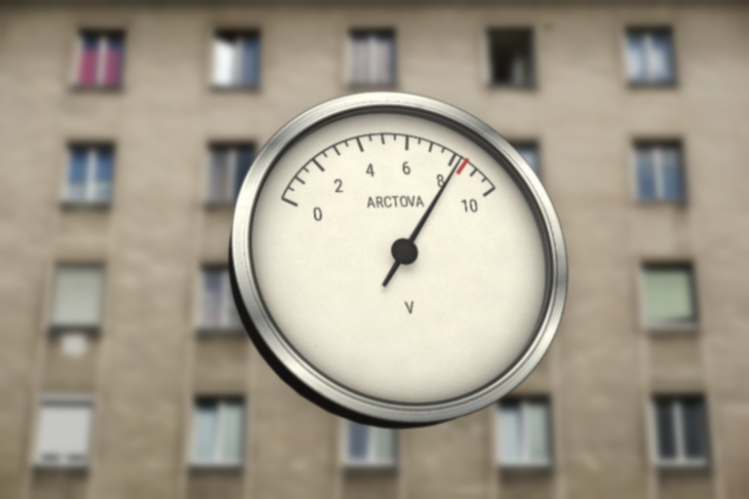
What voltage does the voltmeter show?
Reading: 8.25 V
